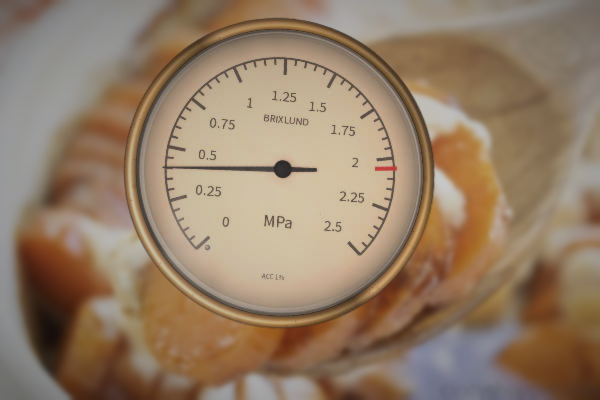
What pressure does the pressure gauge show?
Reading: 0.4 MPa
